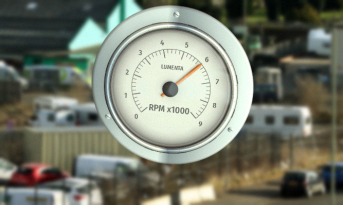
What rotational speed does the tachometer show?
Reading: 6000 rpm
